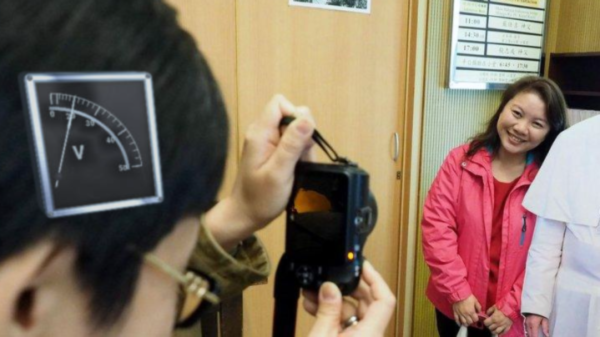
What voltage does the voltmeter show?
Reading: 20 V
